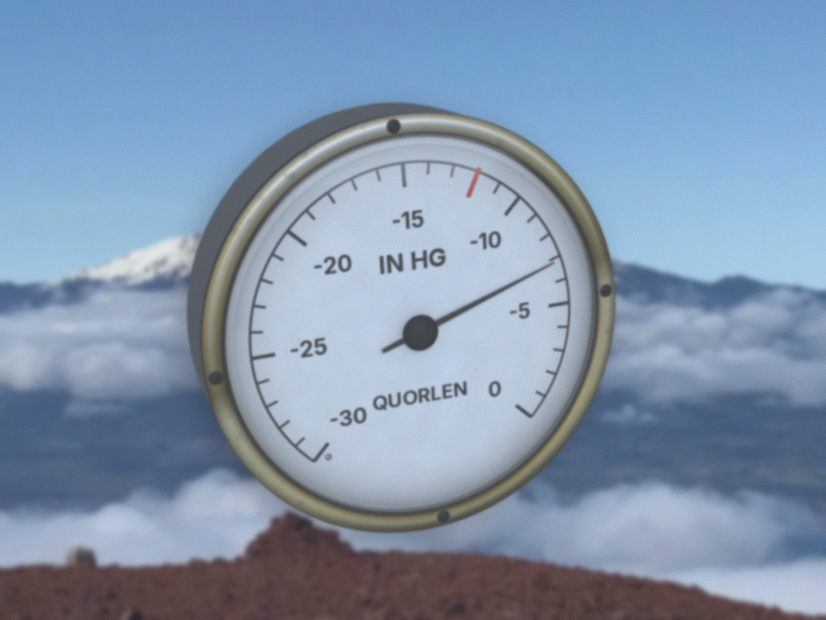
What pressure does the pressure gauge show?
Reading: -7 inHg
